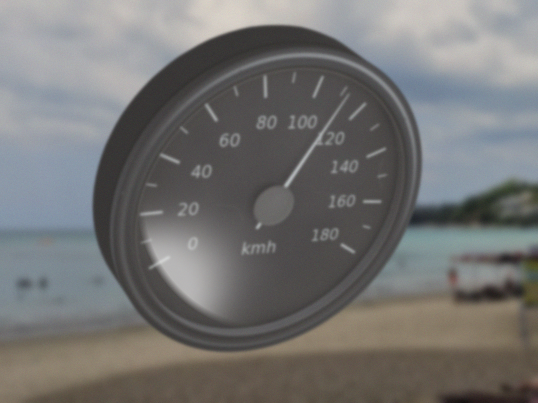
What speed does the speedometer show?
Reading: 110 km/h
